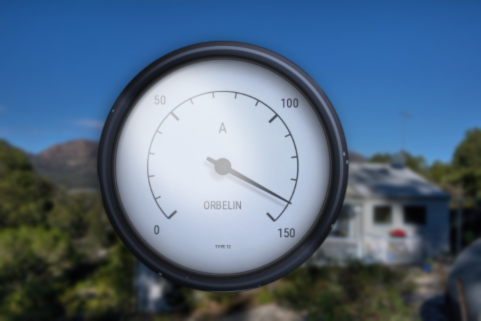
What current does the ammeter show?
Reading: 140 A
